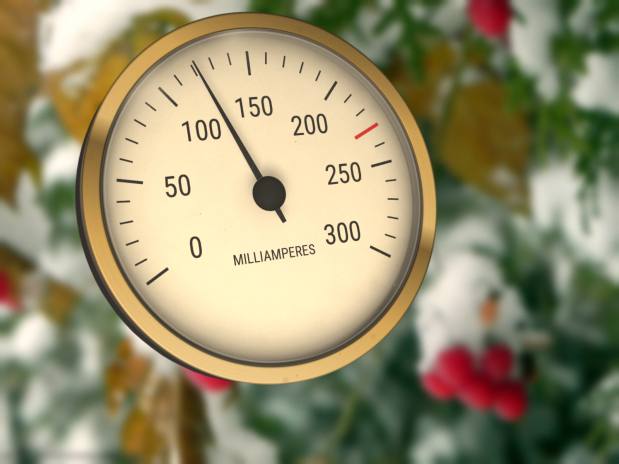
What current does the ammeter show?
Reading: 120 mA
